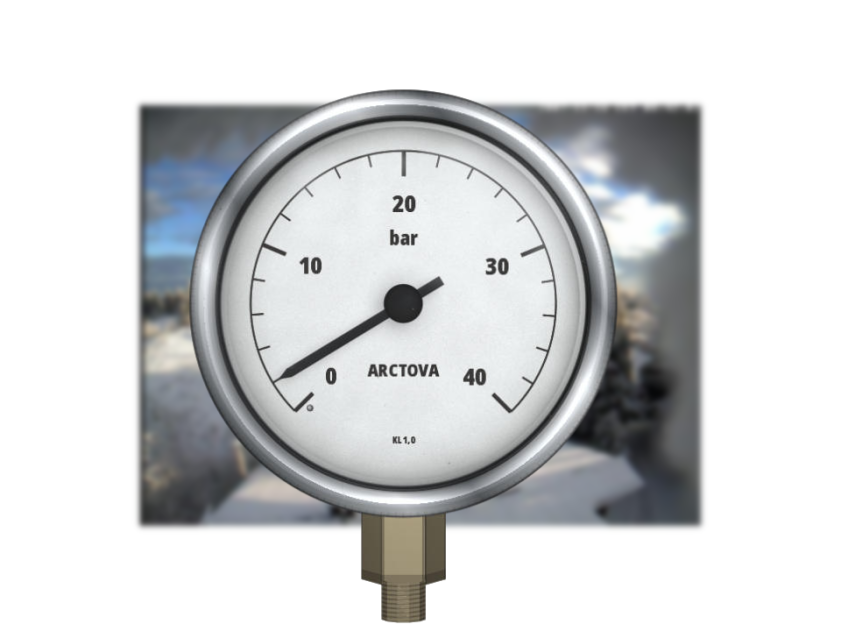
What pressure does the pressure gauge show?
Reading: 2 bar
